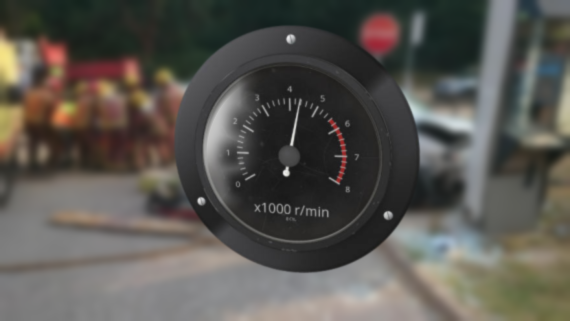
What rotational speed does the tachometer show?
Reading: 4400 rpm
